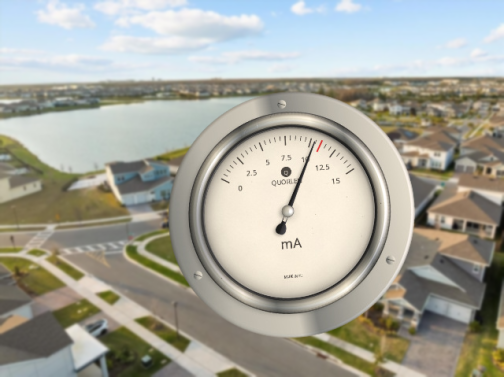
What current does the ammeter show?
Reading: 10.5 mA
